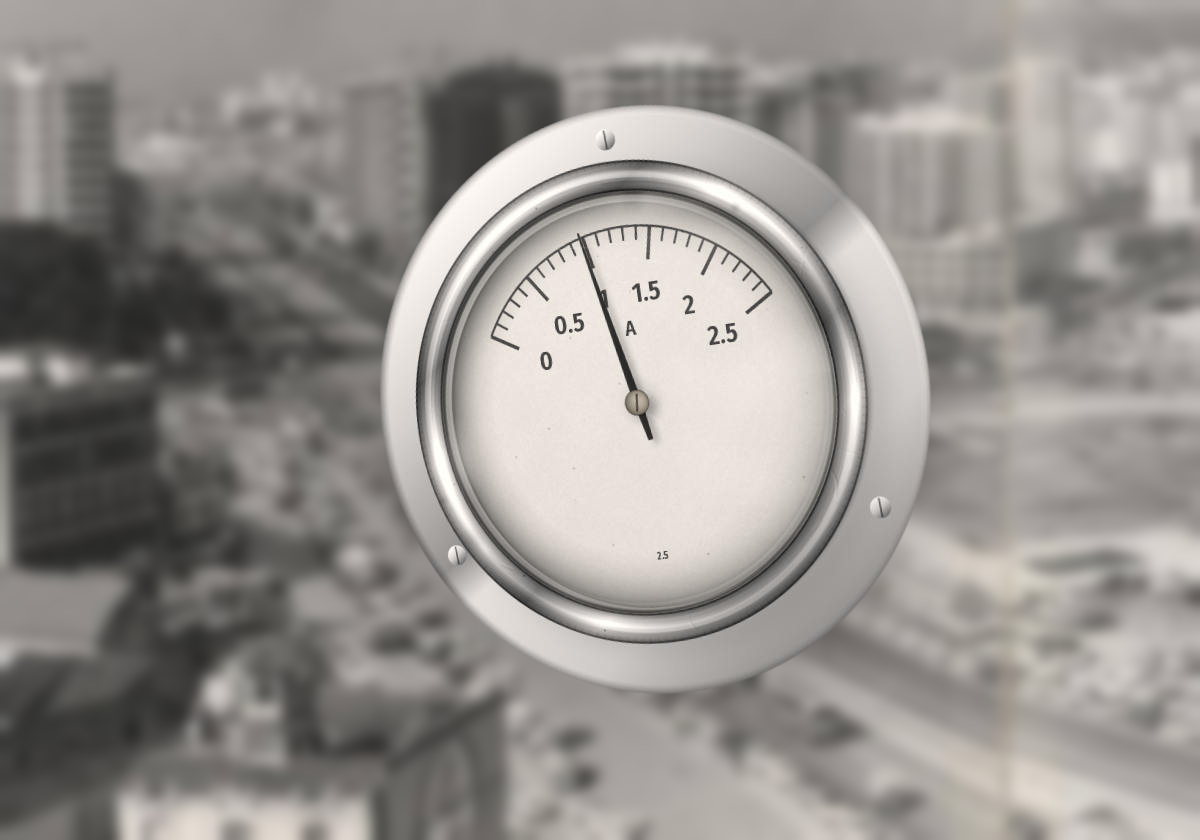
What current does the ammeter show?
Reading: 1 A
